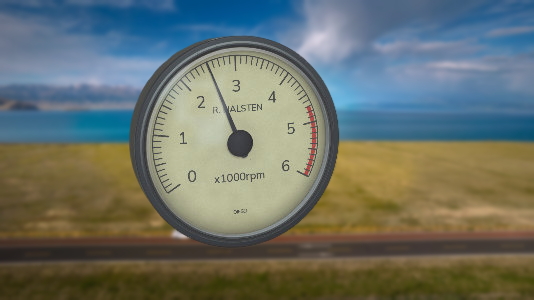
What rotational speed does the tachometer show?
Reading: 2500 rpm
